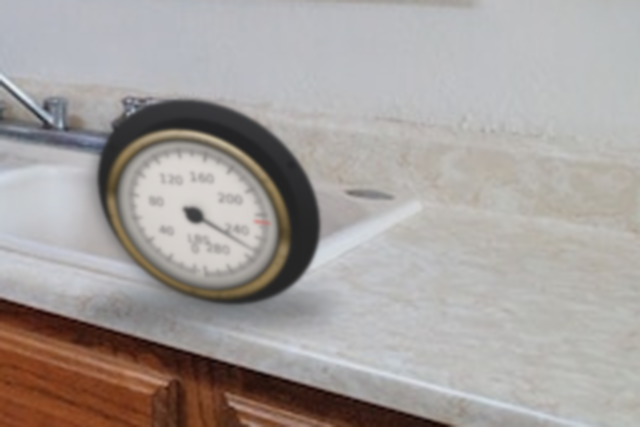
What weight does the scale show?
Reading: 250 lb
